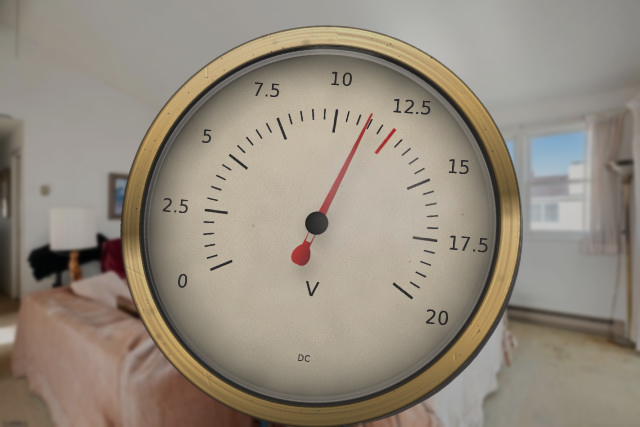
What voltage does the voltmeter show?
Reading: 11.5 V
